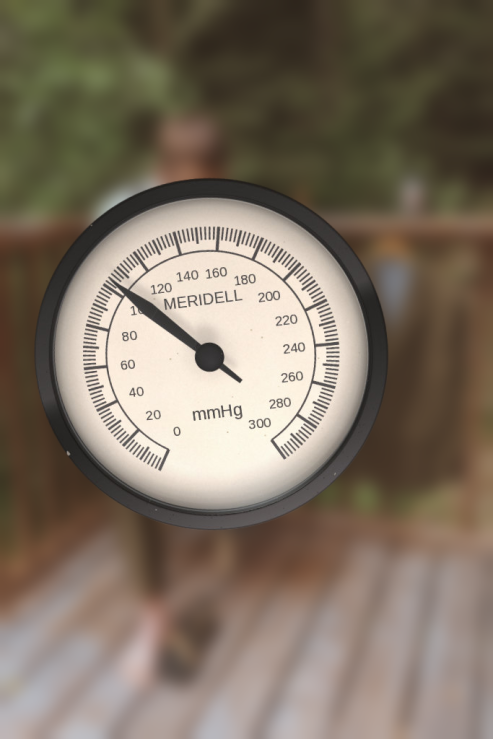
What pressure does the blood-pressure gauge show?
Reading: 104 mmHg
